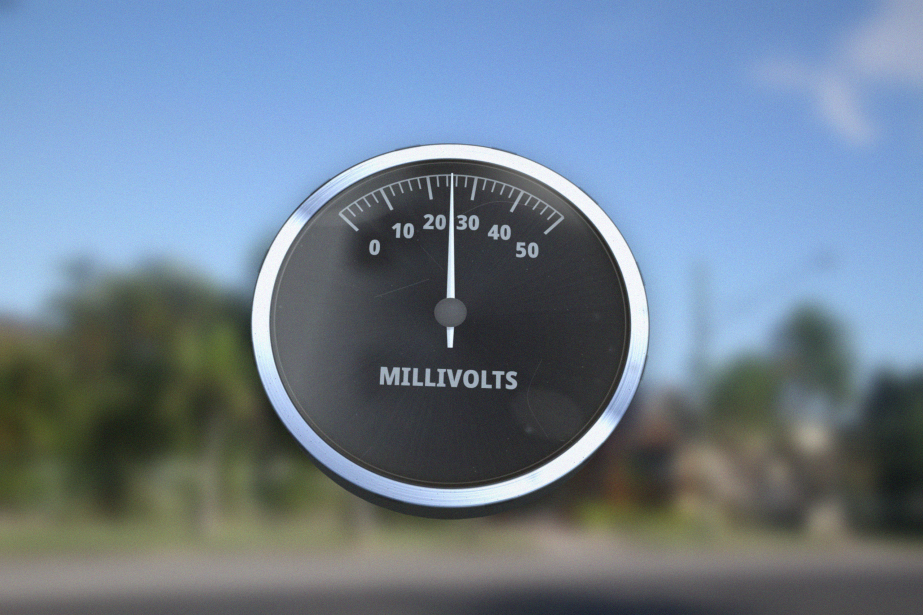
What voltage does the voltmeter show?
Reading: 25 mV
